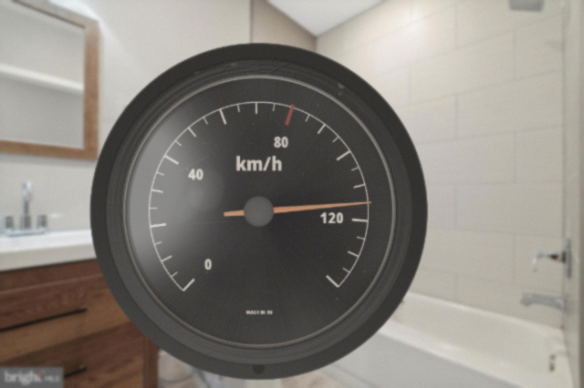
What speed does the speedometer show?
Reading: 115 km/h
